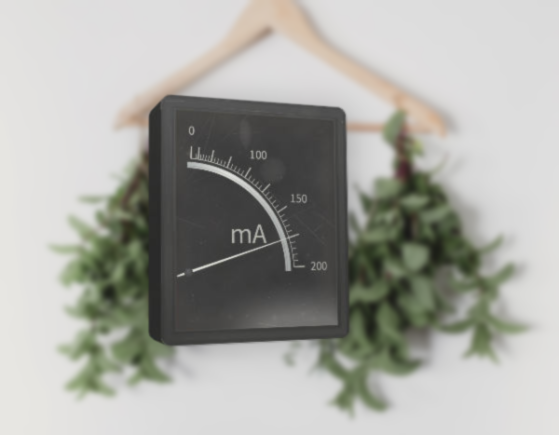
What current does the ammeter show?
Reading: 175 mA
